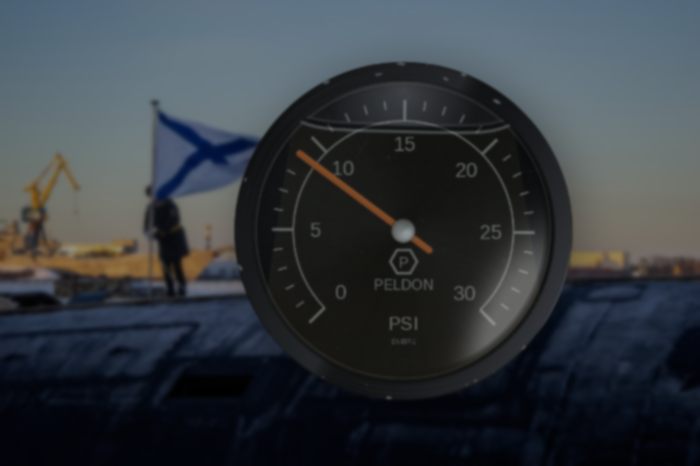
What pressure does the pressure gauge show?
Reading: 9 psi
